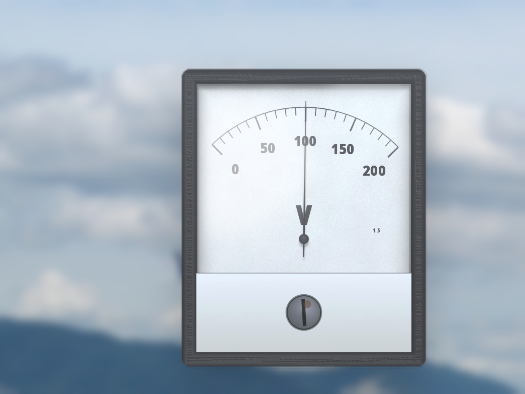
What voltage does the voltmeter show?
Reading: 100 V
